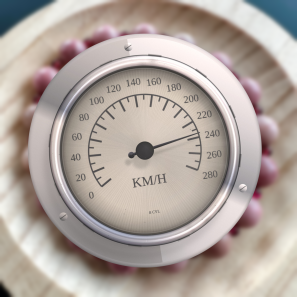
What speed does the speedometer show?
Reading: 235 km/h
